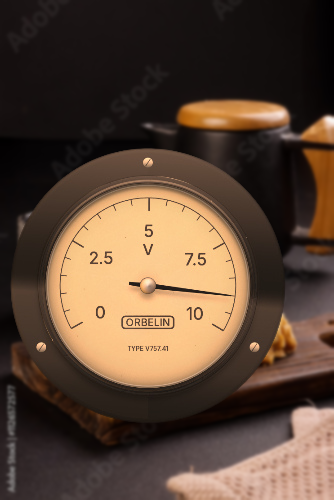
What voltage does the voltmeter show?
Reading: 9 V
